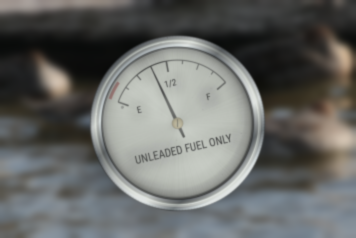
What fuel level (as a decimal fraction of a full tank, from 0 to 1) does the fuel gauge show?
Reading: 0.375
